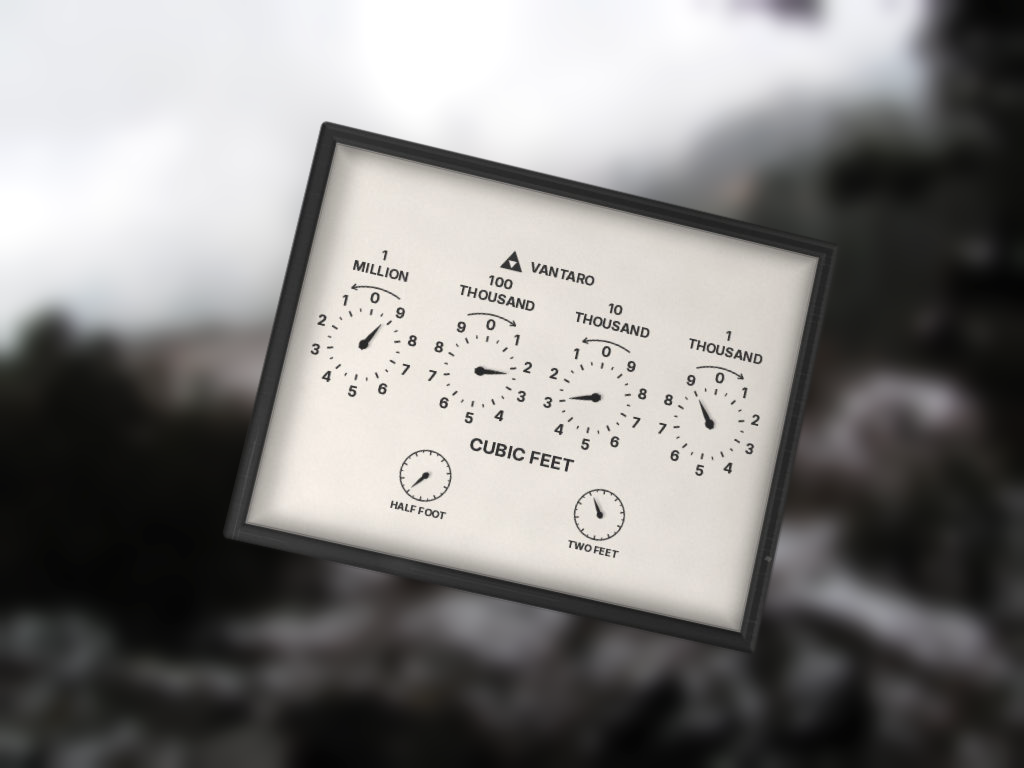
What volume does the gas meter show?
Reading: 922900 ft³
